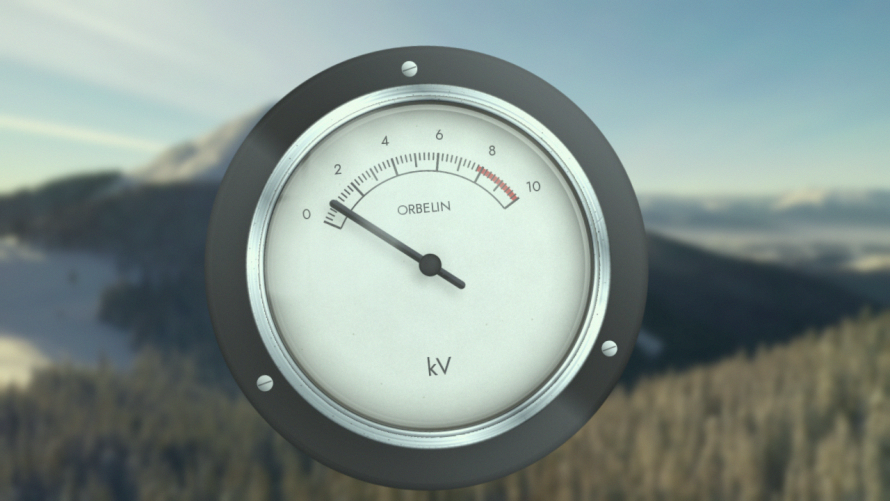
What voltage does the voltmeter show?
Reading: 0.8 kV
